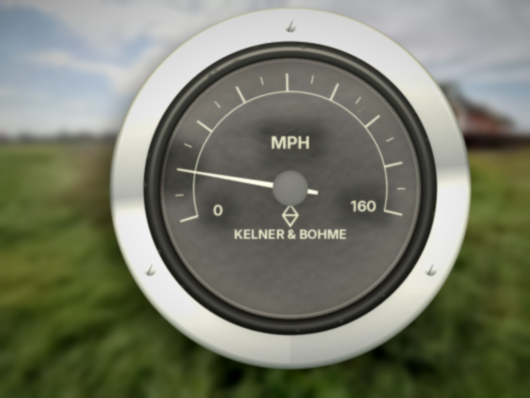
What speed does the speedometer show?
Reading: 20 mph
